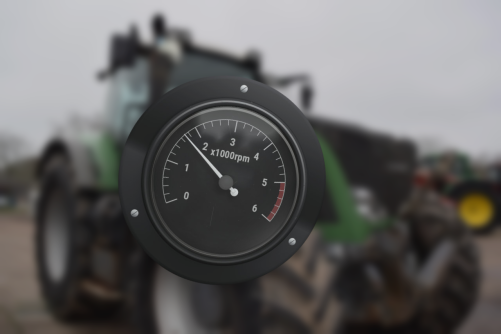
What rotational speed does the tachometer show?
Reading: 1700 rpm
